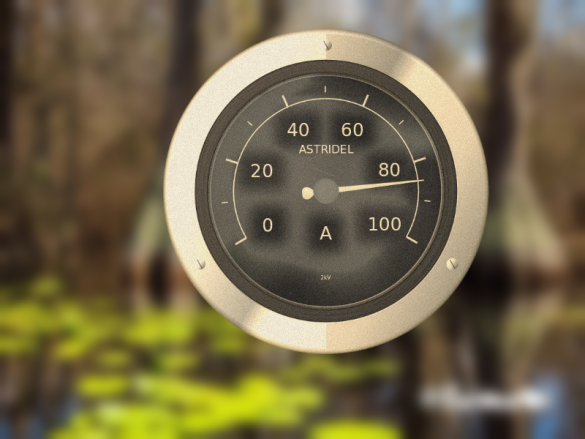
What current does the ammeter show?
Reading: 85 A
